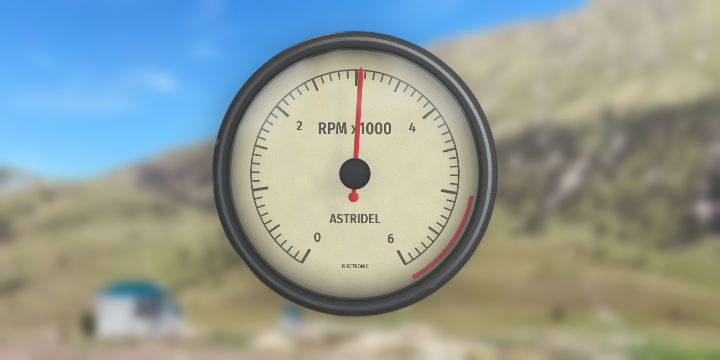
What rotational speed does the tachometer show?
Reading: 3050 rpm
